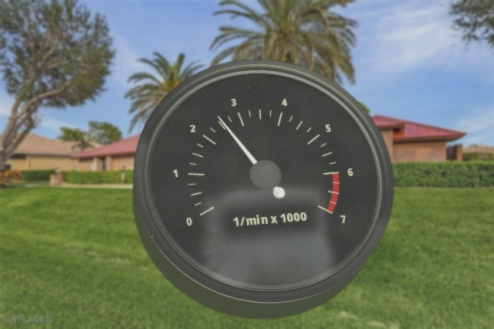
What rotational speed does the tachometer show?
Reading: 2500 rpm
